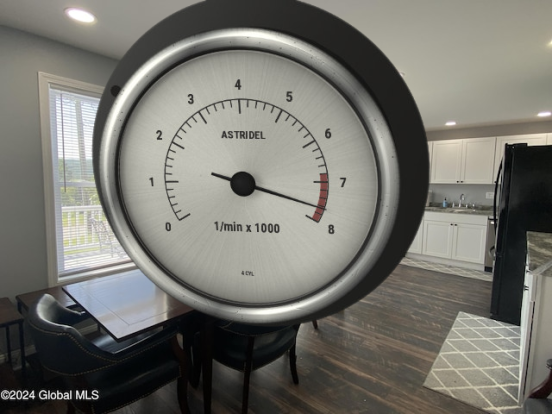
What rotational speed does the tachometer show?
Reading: 7600 rpm
